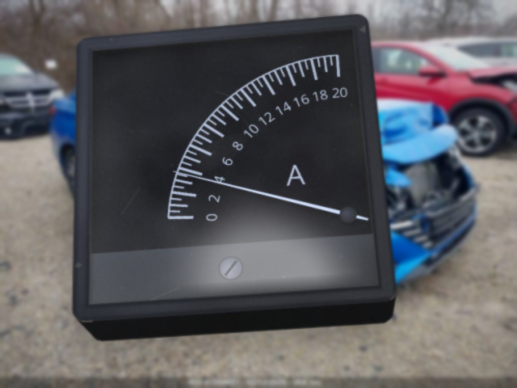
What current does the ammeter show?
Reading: 3.5 A
